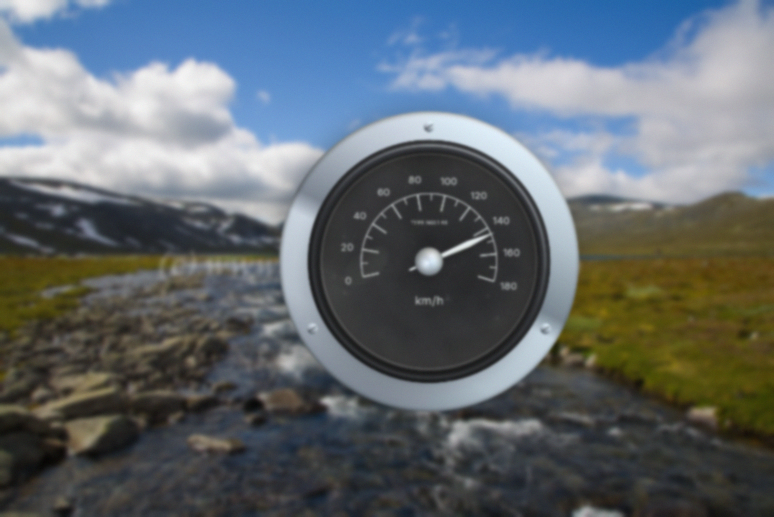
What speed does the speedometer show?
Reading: 145 km/h
